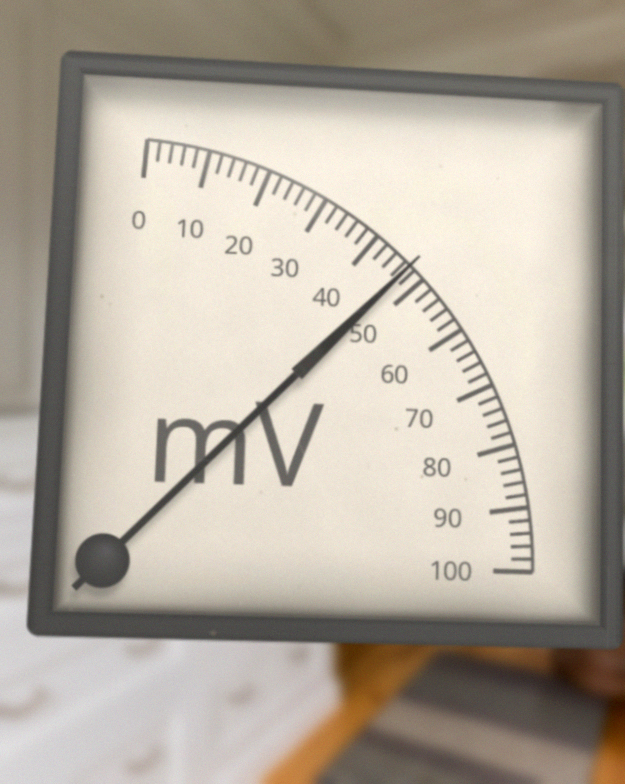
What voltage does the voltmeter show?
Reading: 47 mV
